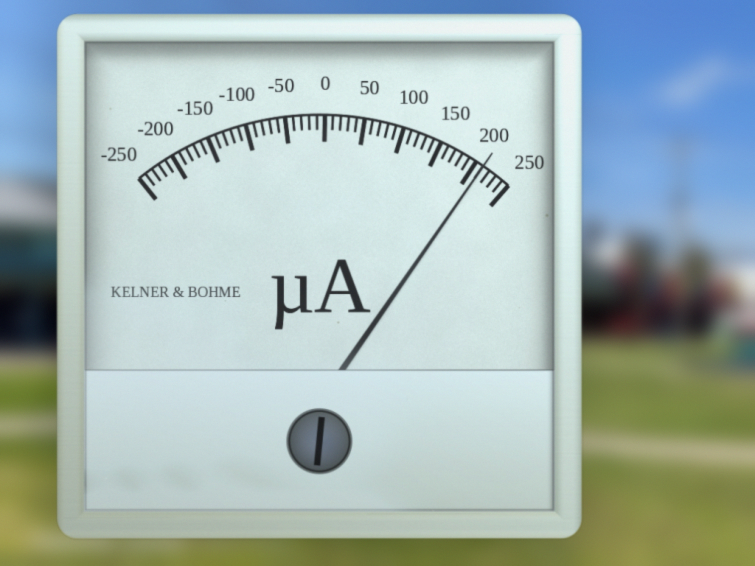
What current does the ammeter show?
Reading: 210 µA
